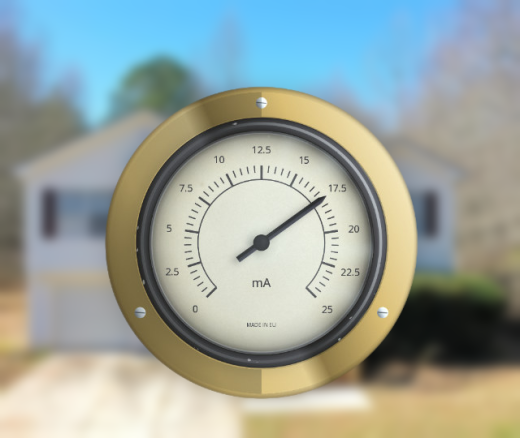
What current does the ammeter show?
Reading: 17.5 mA
